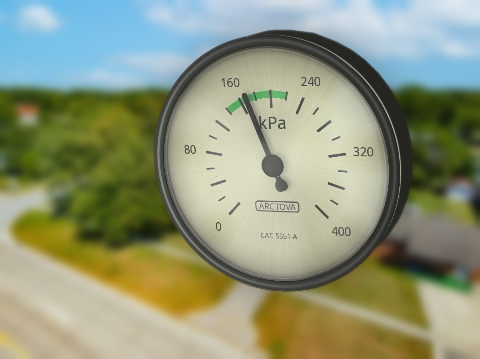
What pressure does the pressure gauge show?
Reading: 170 kPa
